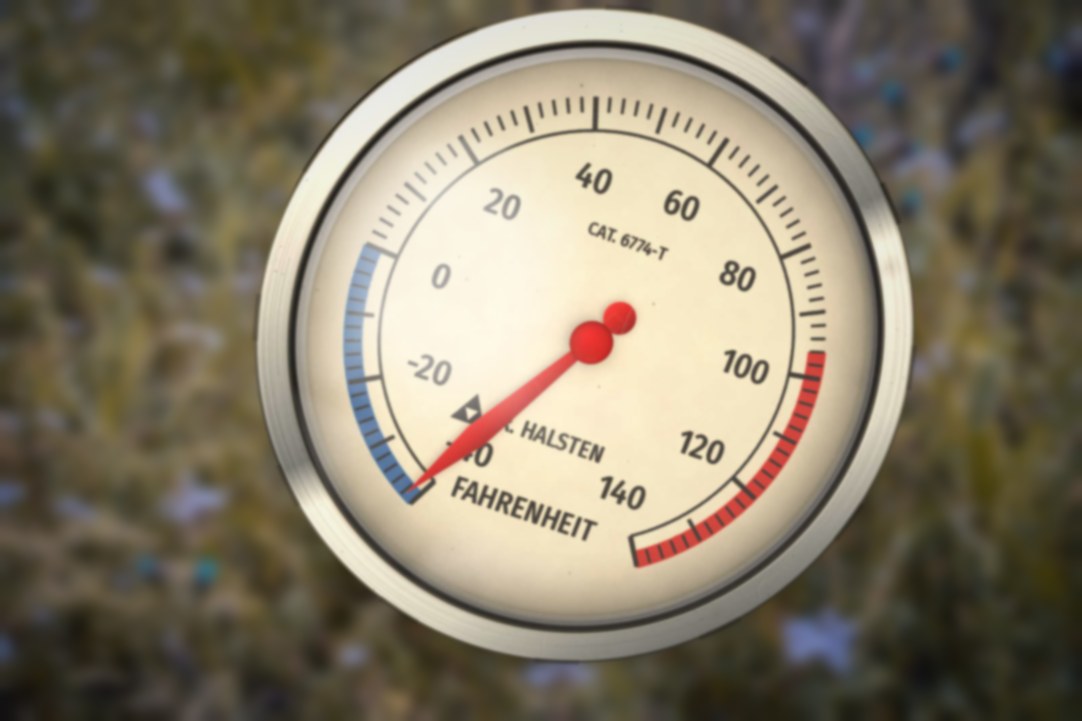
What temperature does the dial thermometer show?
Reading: -38 °F
